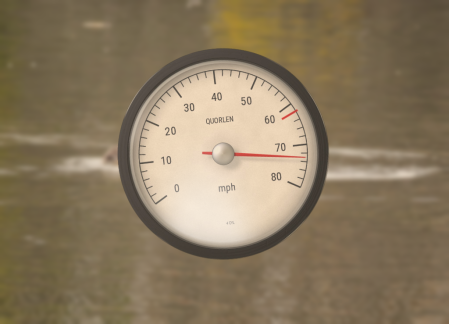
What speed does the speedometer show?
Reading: 73 mph
